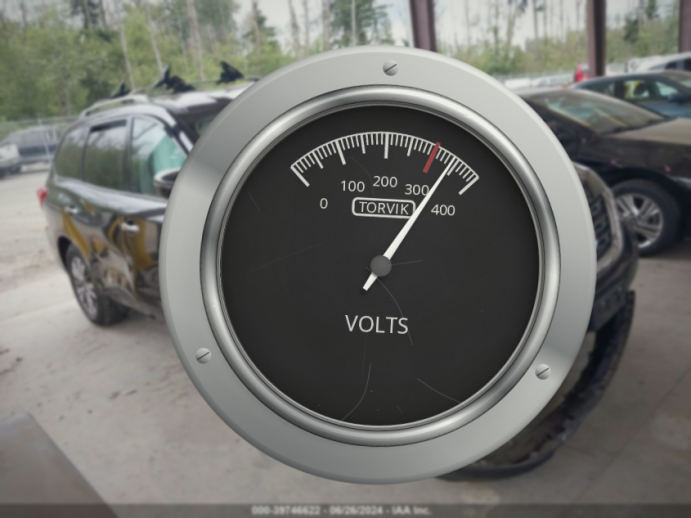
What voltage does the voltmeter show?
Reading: 340 V
